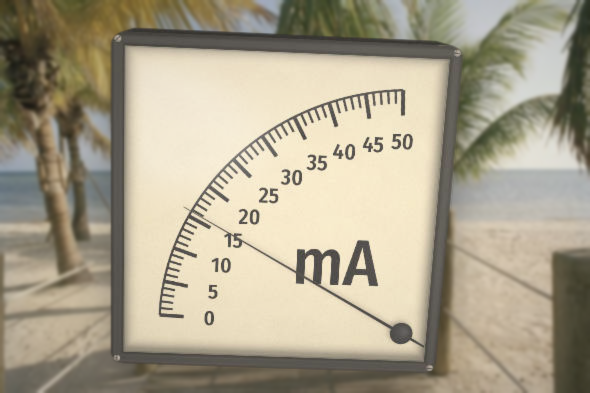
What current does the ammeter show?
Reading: 16 mA
